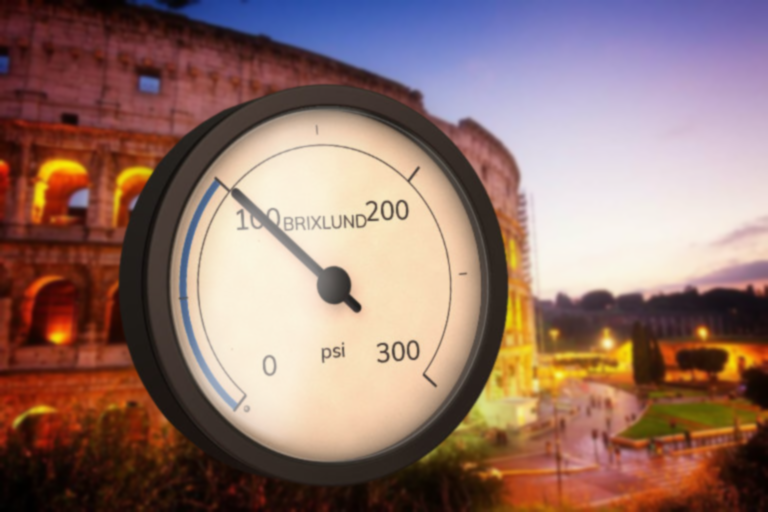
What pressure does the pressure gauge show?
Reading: 100 psi
